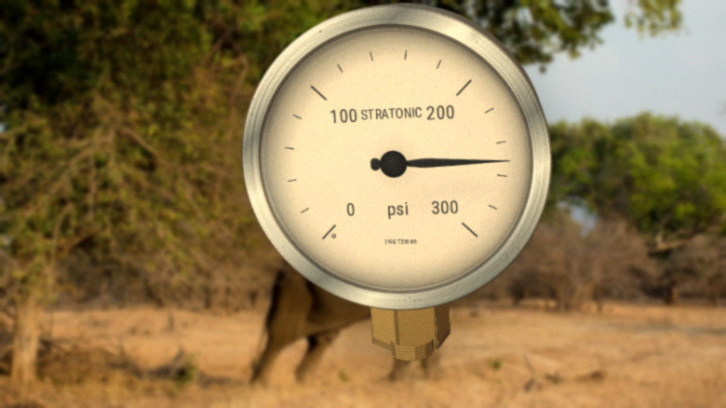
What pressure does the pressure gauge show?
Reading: 250 psi
